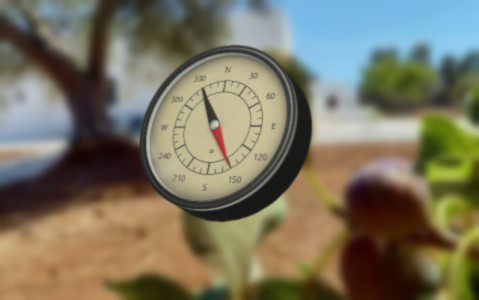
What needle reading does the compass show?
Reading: 150 °
